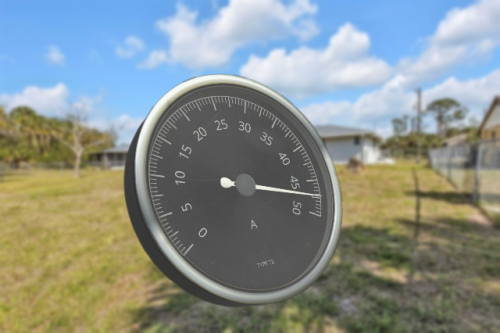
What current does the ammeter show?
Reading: 47.5 A
